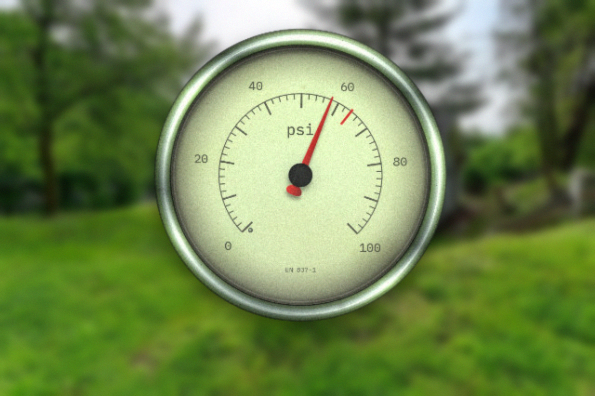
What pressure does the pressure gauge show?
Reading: 58 psi
